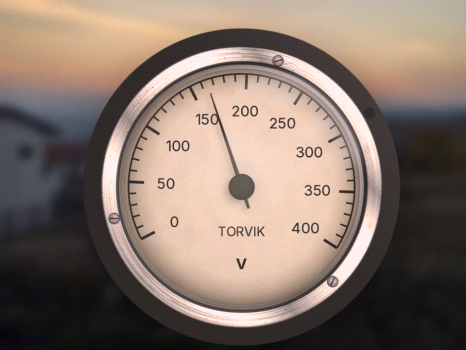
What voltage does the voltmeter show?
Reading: 165 V
